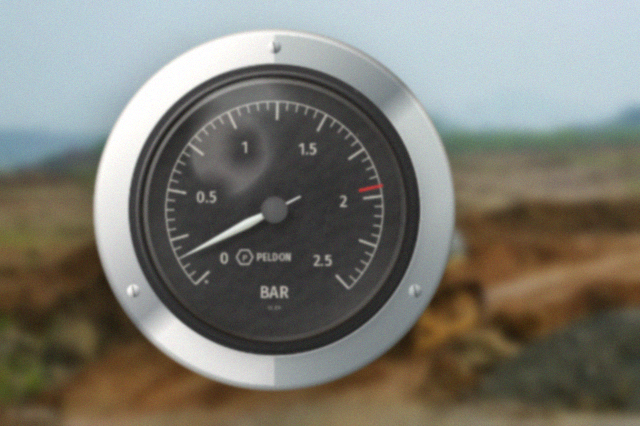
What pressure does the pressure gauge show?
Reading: 0.15 bar
